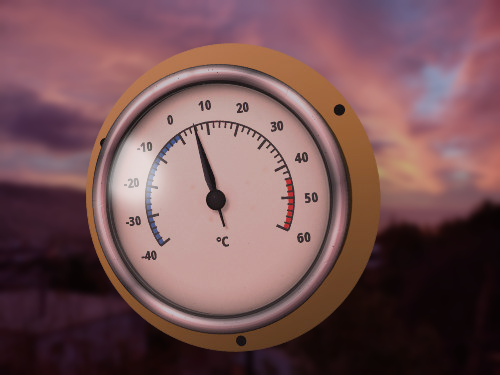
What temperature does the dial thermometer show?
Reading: 6 °C
